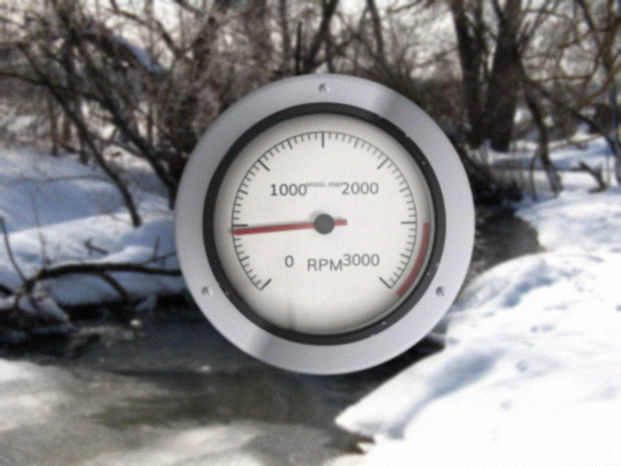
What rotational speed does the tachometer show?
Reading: 450 rpm
